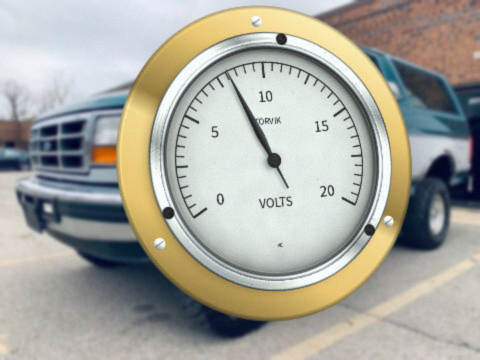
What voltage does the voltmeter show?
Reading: 8 V
